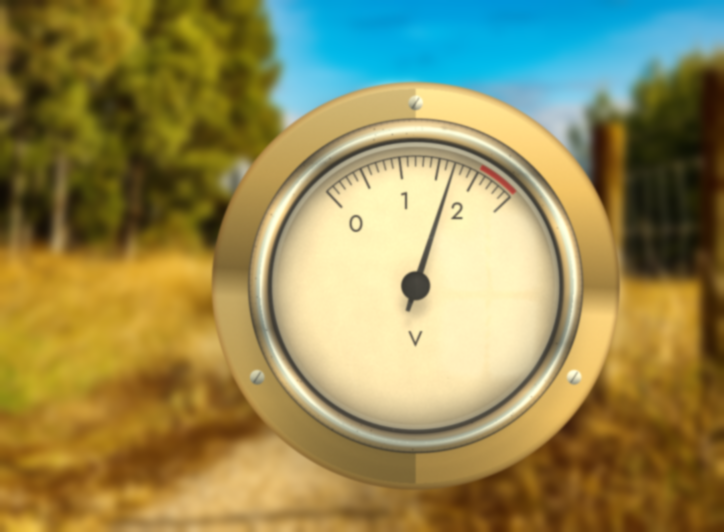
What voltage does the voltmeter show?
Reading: 1.7 V
